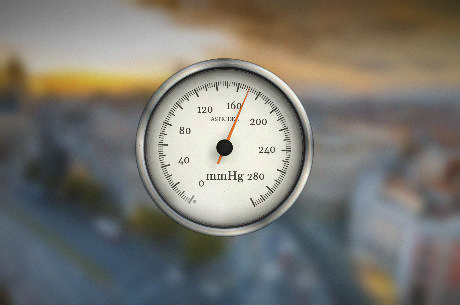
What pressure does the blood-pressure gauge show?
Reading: 170 mmHg
